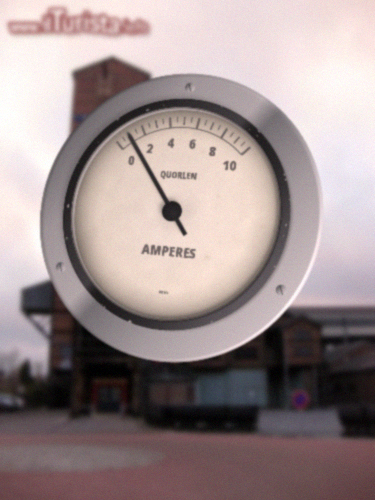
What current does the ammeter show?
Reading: 1 A
